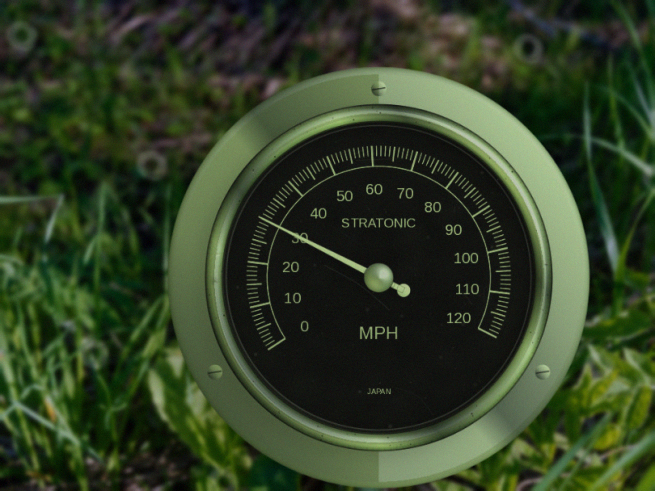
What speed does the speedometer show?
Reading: 30 mph
